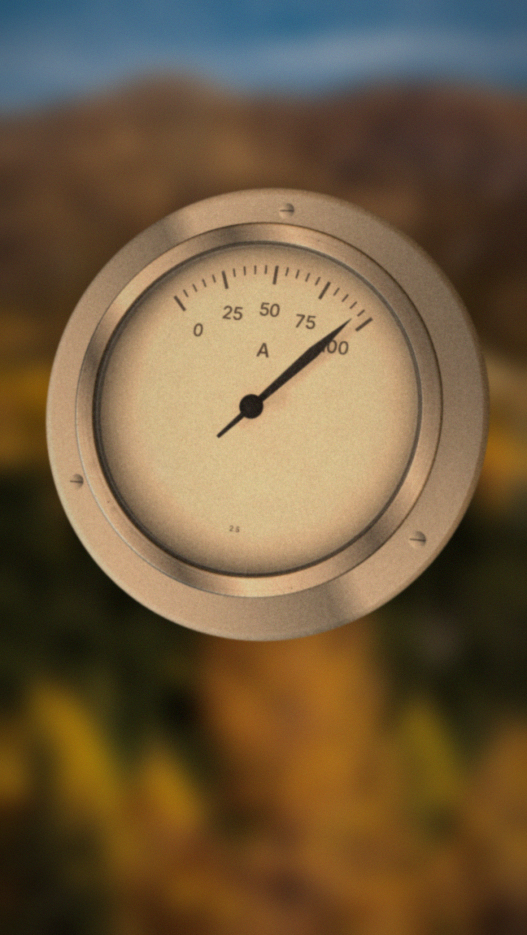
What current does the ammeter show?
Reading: 95 A
